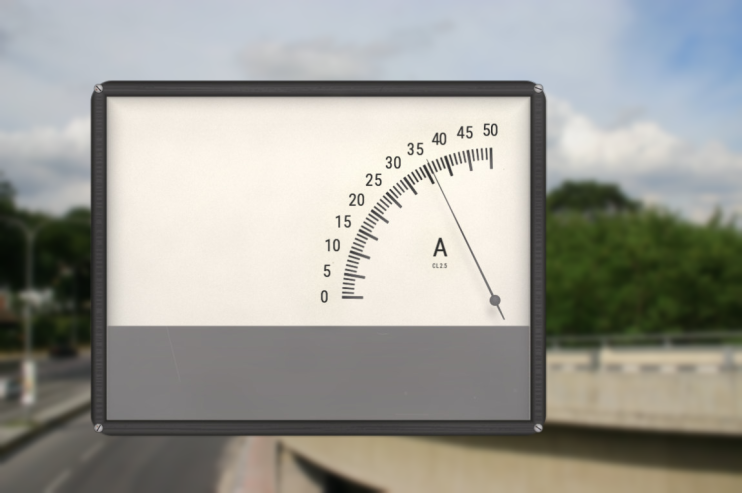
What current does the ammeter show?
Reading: 36 A
